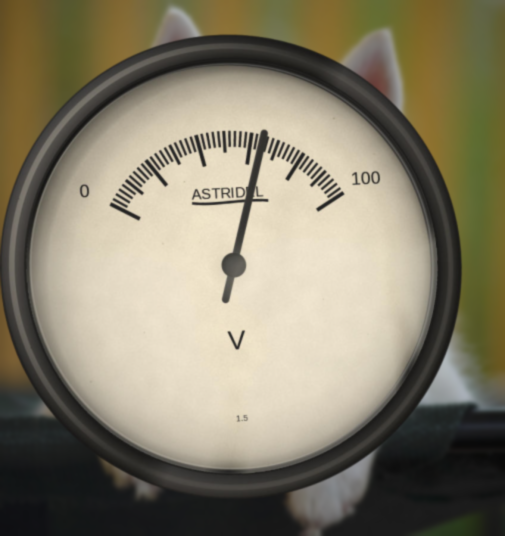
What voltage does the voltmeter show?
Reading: 64 V
